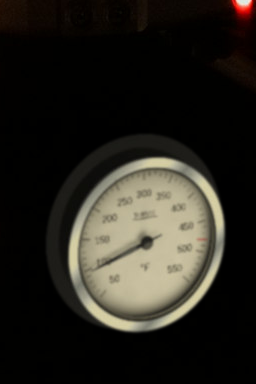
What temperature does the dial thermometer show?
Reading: 100 °F
